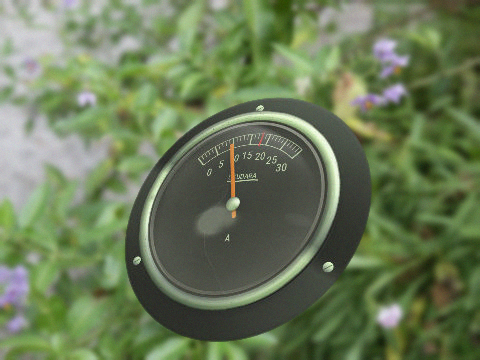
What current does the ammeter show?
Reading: 10 A
